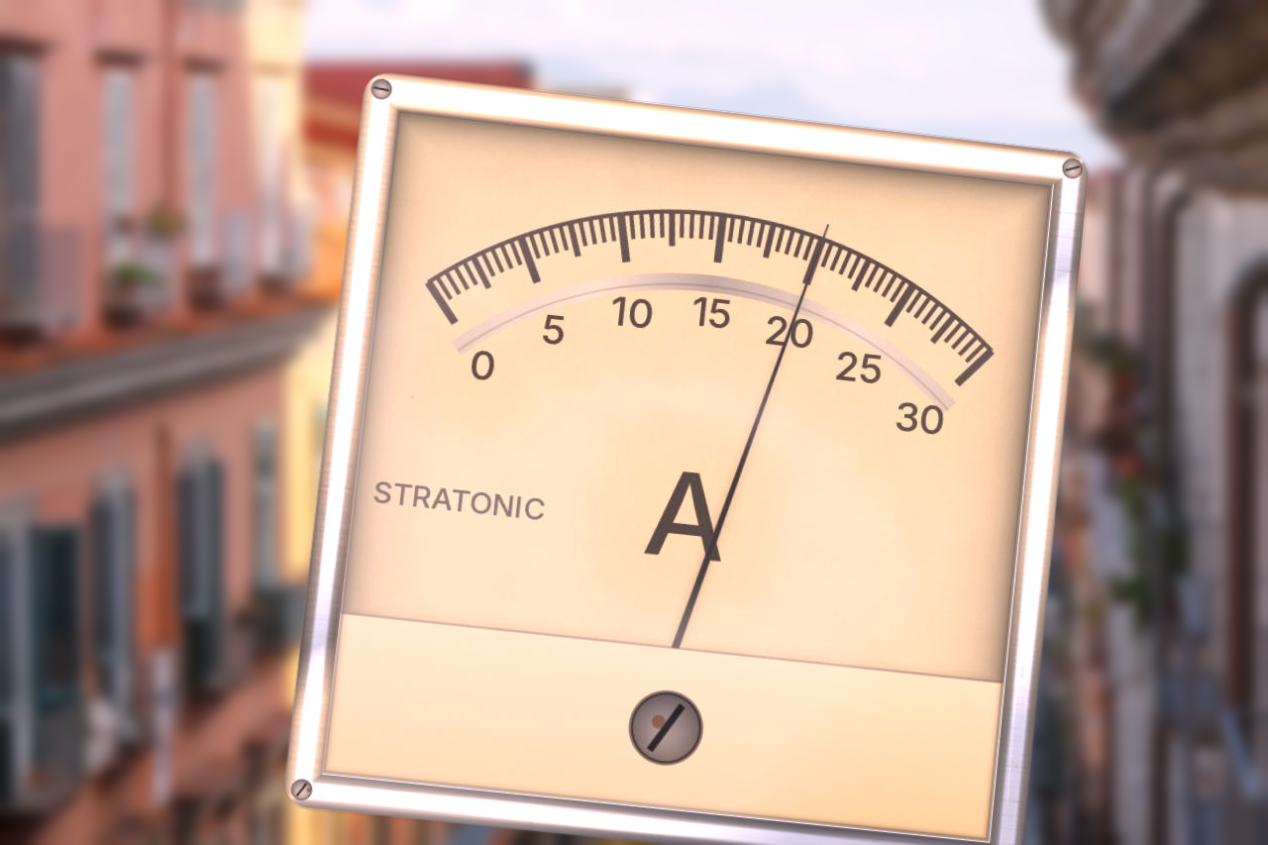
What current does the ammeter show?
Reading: 20 A
